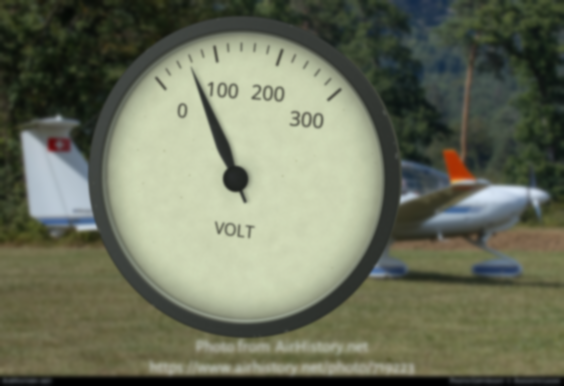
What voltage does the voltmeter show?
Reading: 60 V
